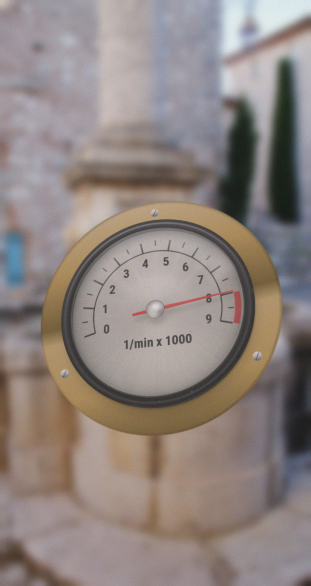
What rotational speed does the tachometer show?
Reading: 8000 rpm
